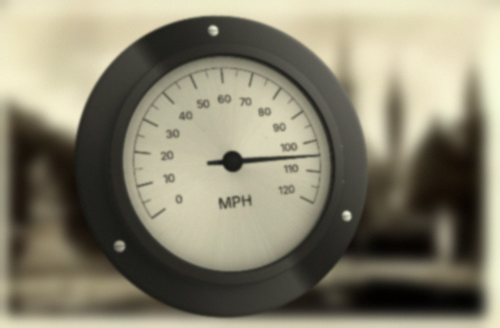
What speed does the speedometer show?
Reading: 105 mph
